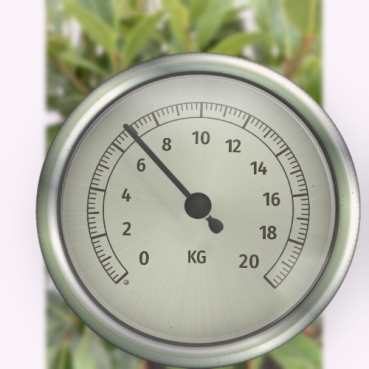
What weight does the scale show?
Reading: 6.8 kg
